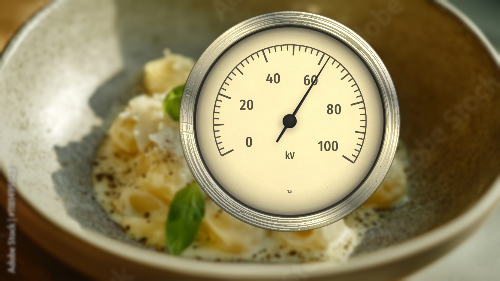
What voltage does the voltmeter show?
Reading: 62 kV
